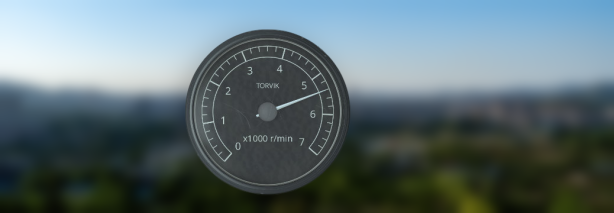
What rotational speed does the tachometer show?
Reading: 5400 rpm
